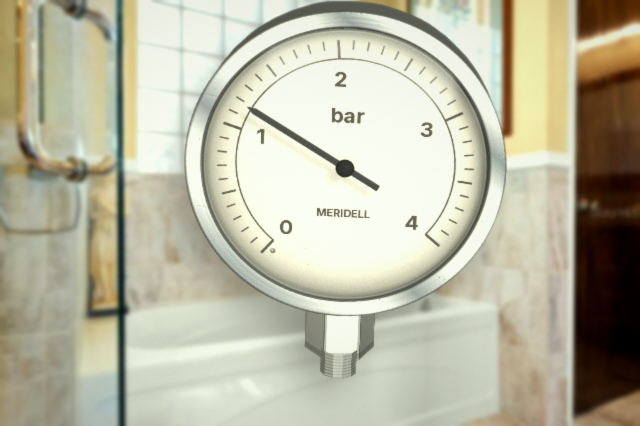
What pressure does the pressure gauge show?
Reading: 1.2 bar
